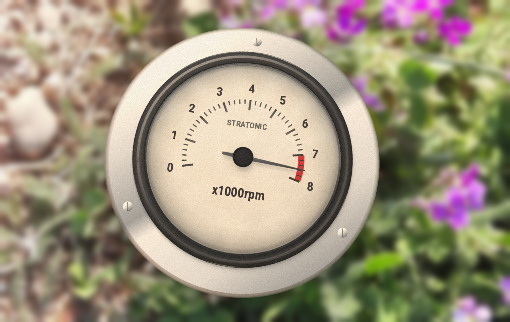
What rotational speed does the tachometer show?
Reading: 7600 rpm
